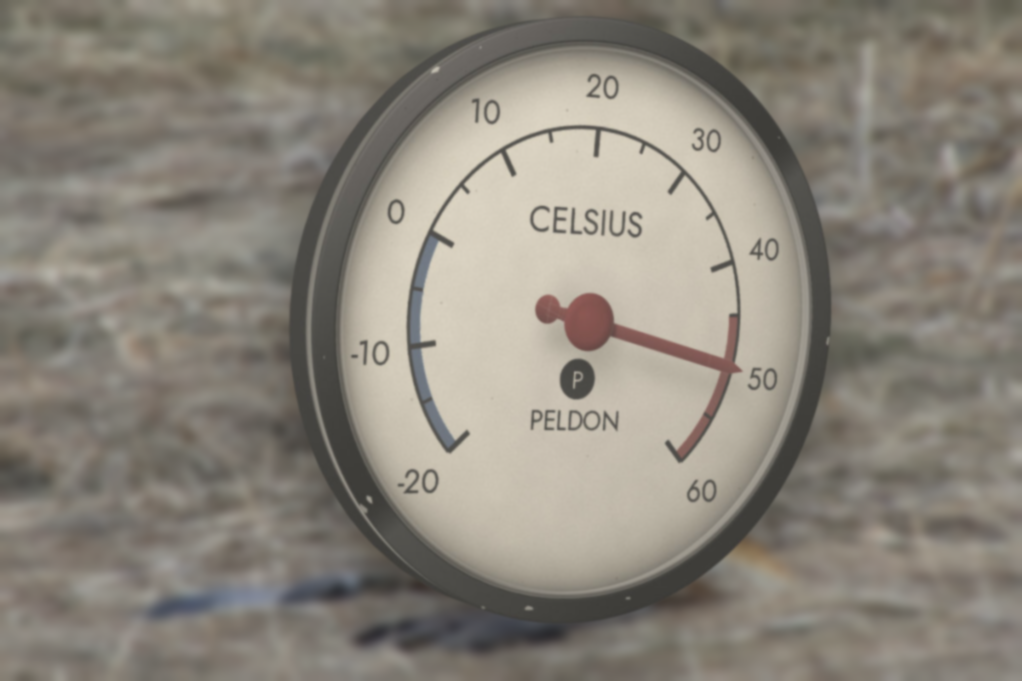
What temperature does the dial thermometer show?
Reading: 50 °C
